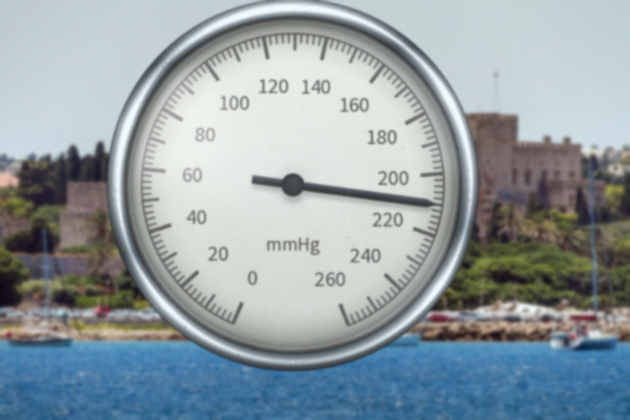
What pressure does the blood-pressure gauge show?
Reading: 210 mmHg
